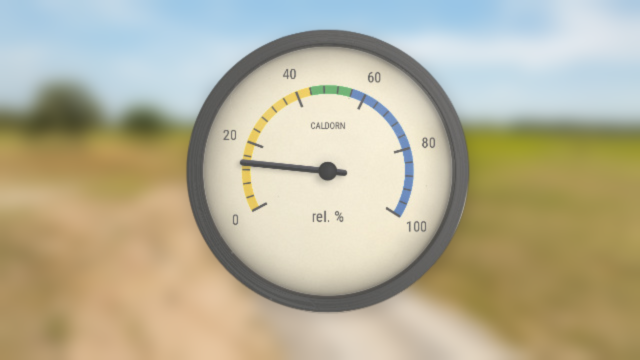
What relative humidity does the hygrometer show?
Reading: 14 %
